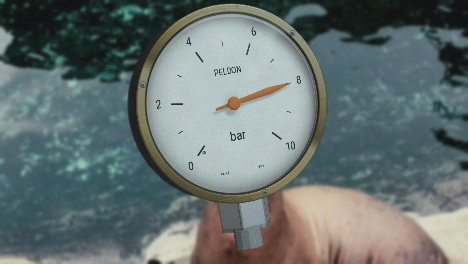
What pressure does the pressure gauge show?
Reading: 8 bar
